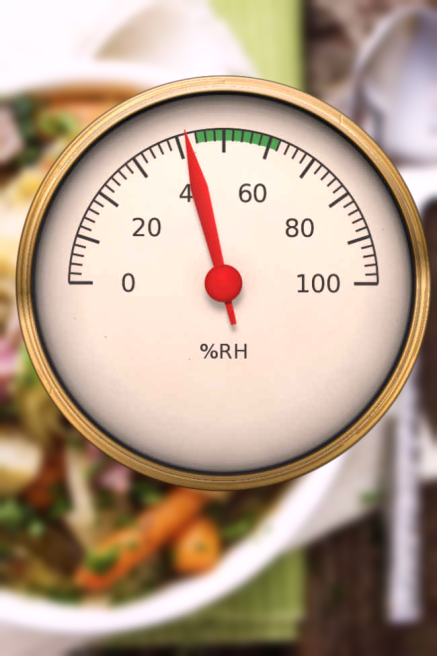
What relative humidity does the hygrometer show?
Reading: 42 %
